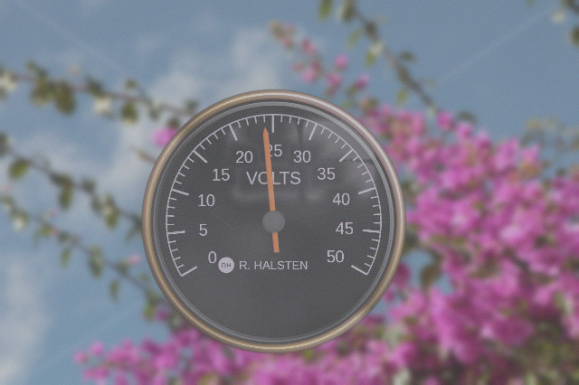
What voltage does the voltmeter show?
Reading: 24 V
